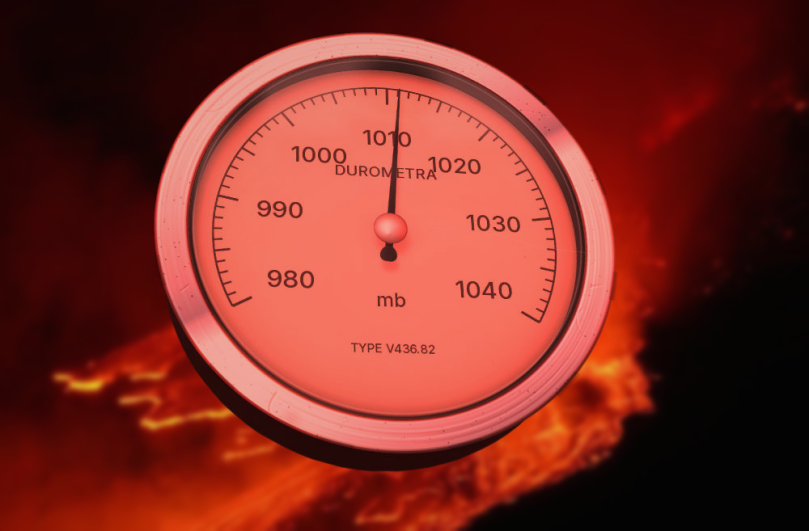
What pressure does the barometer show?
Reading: 1011 mbar
